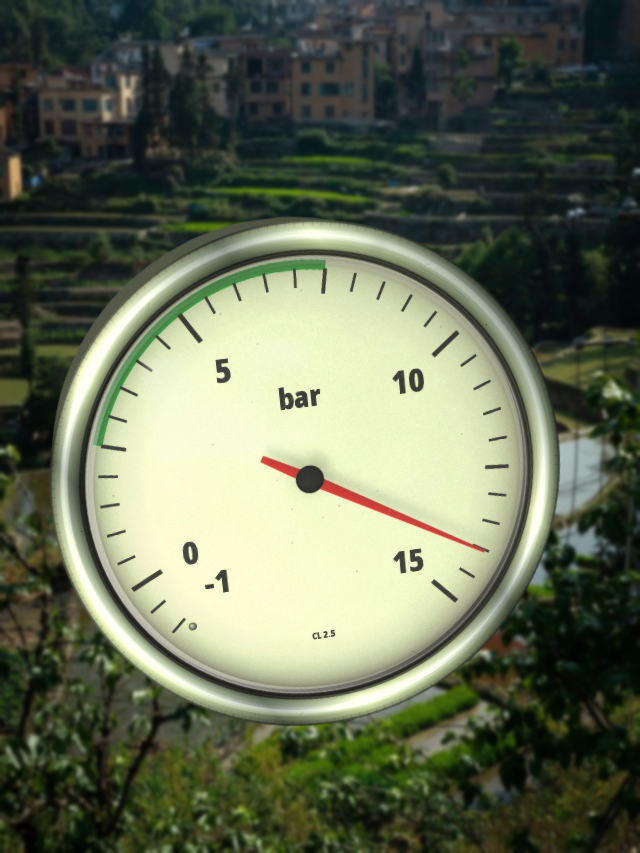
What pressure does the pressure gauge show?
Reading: 14 bar
